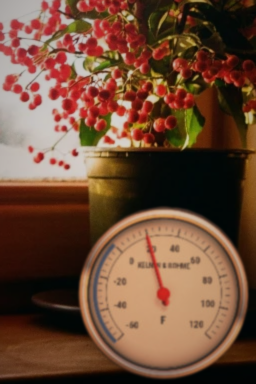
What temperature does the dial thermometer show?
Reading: 20 °F
